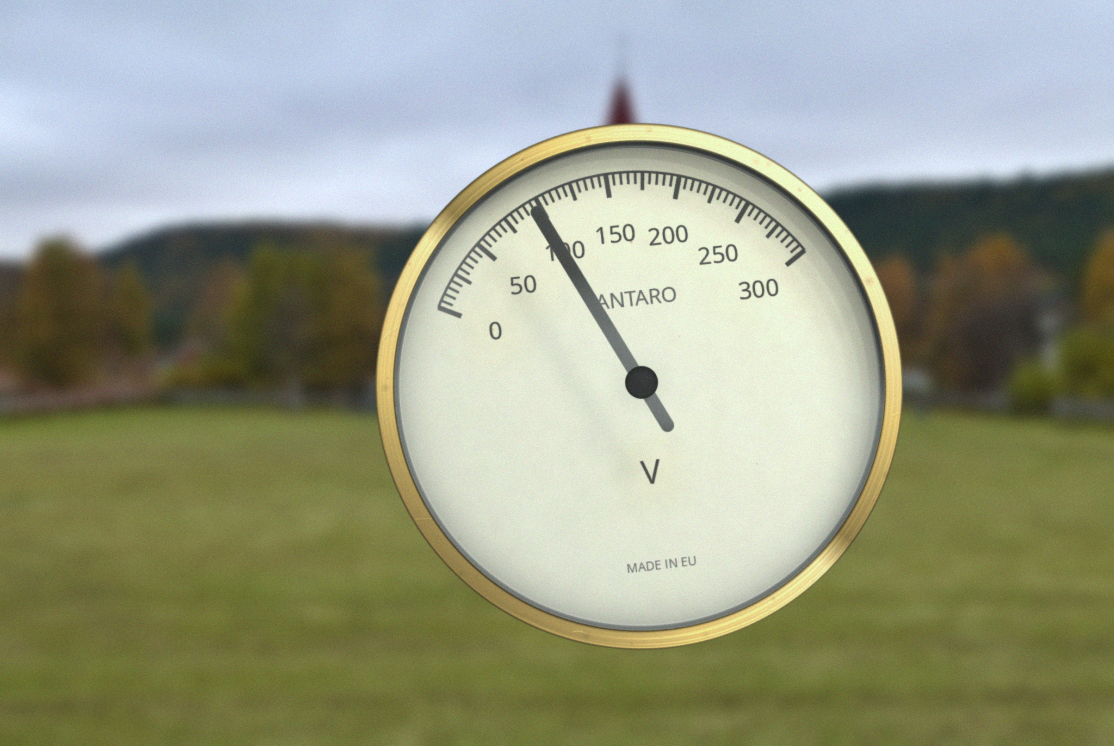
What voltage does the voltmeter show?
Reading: 95 V
